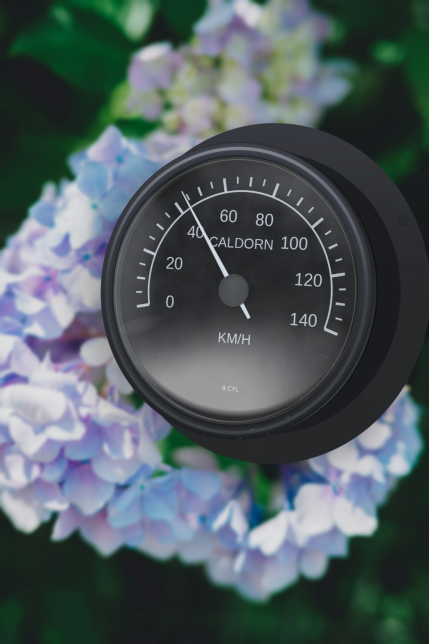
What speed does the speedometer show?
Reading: 45 km/h
